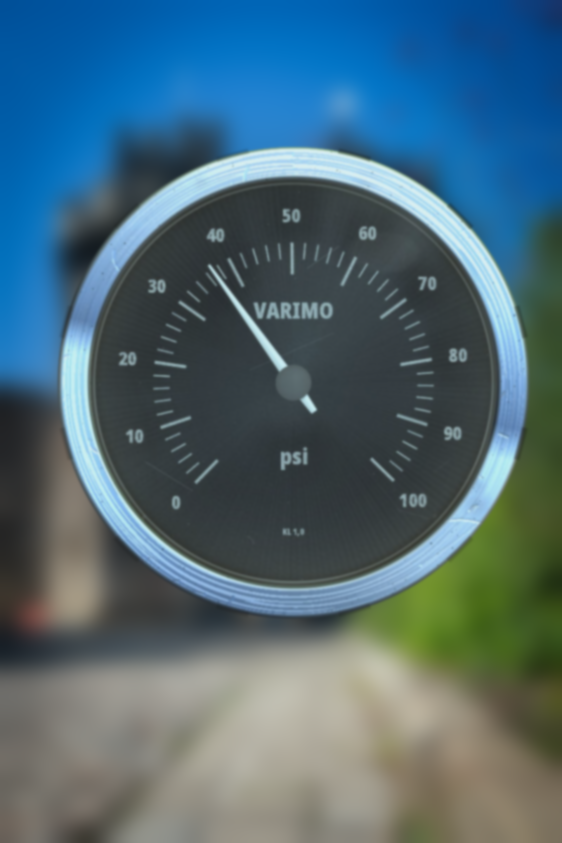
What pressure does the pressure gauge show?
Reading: 37 psi
